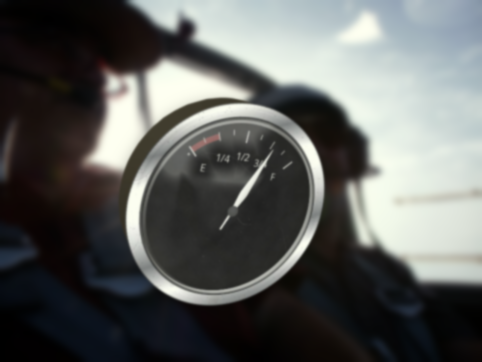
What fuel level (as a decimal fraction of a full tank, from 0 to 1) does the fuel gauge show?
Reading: 0.75
